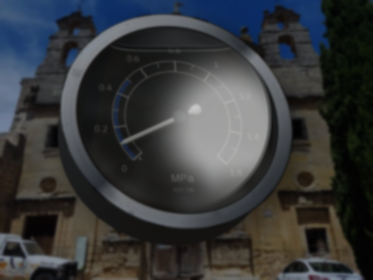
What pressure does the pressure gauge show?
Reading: 0.1 MPa
